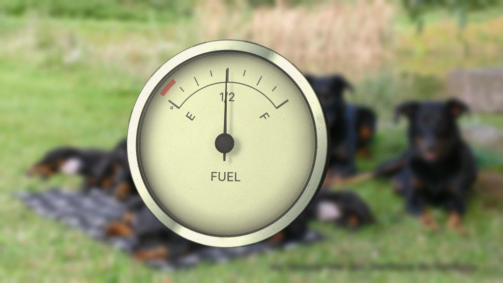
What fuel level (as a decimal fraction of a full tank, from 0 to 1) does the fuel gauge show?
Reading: 0.5
